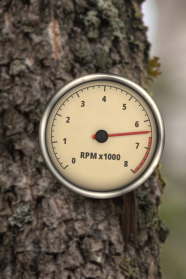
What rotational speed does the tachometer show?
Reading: 6400 rpm
